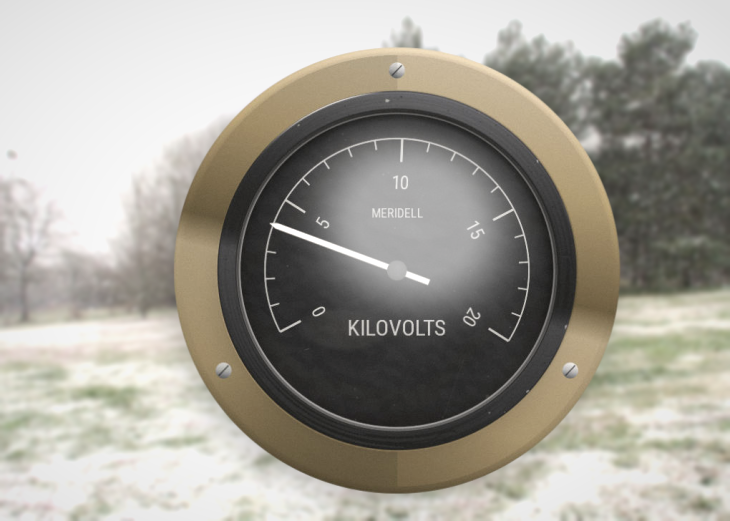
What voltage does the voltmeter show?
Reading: 4 kV
